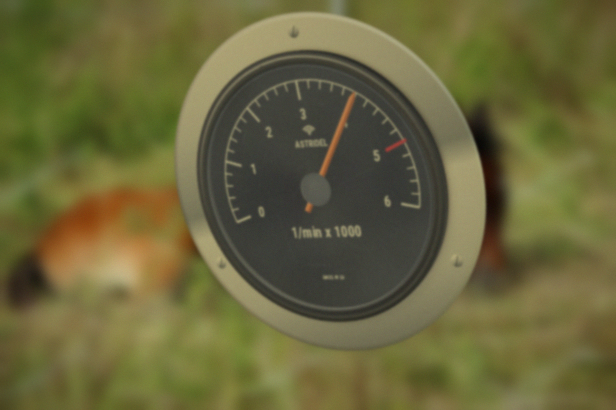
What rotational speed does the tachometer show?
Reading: 4000 rpm
